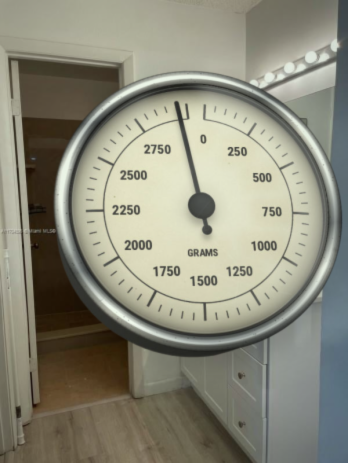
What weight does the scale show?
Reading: 2950 g
